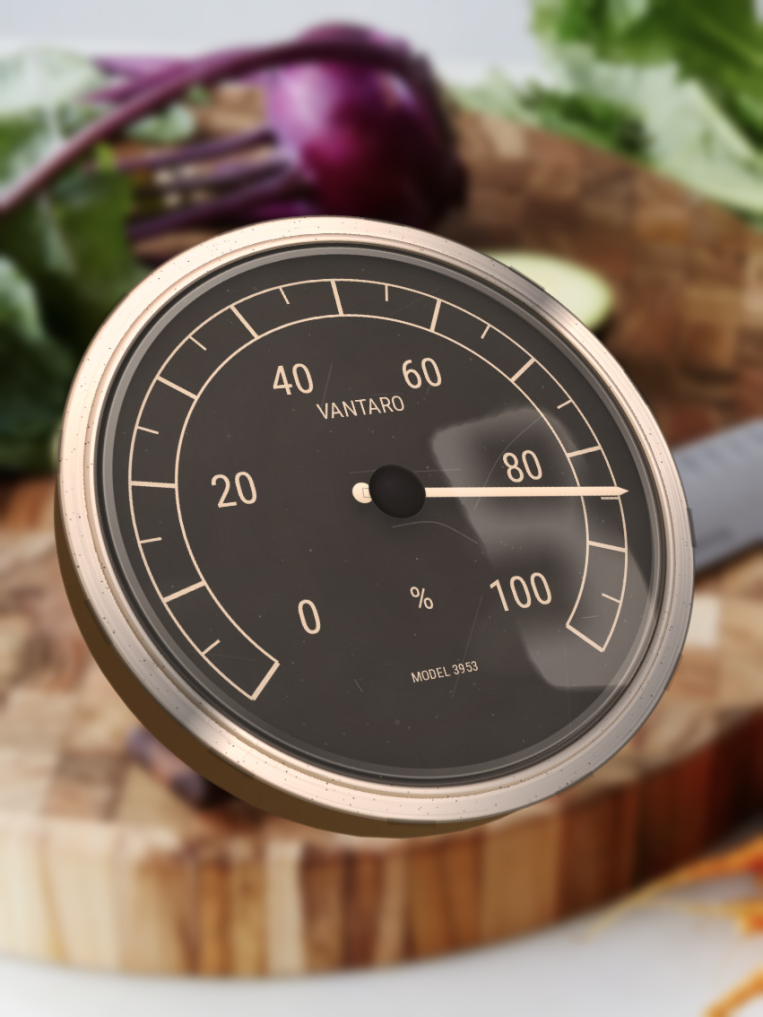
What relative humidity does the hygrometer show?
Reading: 85 %
